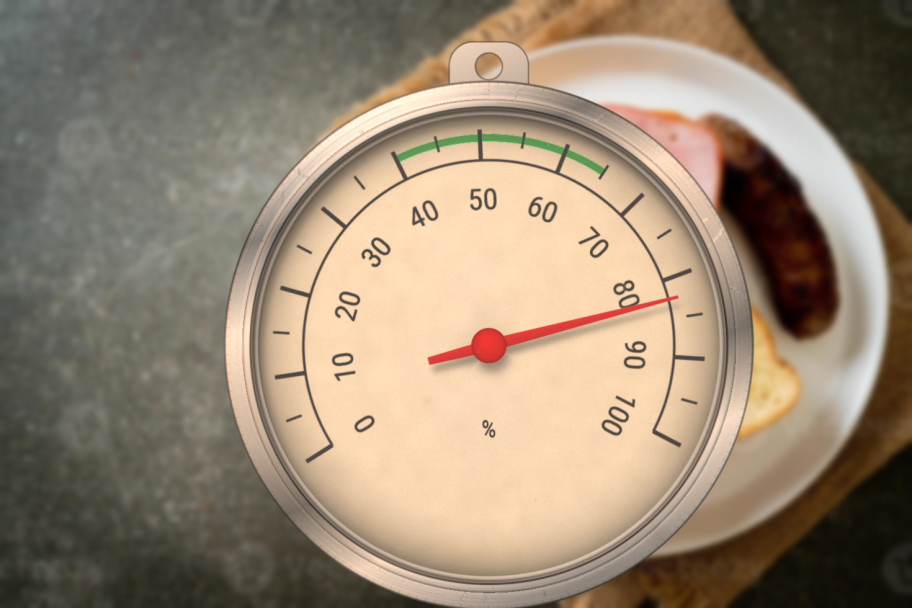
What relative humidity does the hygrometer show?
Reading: 82.5 %
